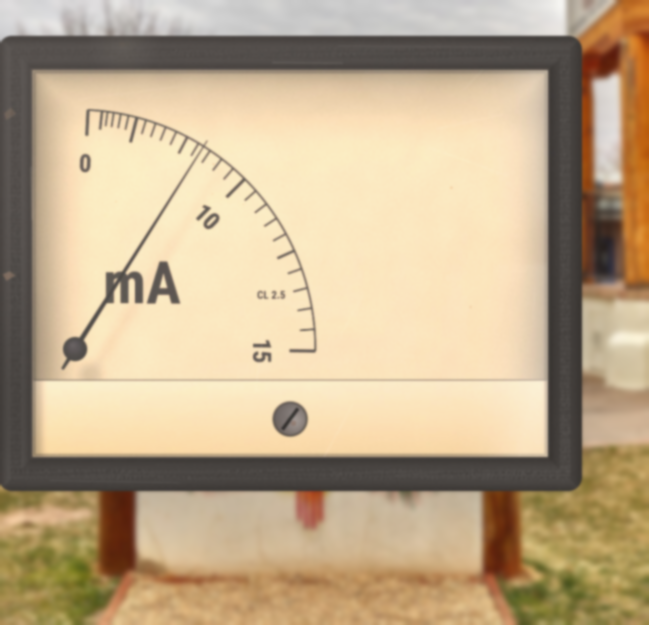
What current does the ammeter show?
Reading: 8.25 mA
